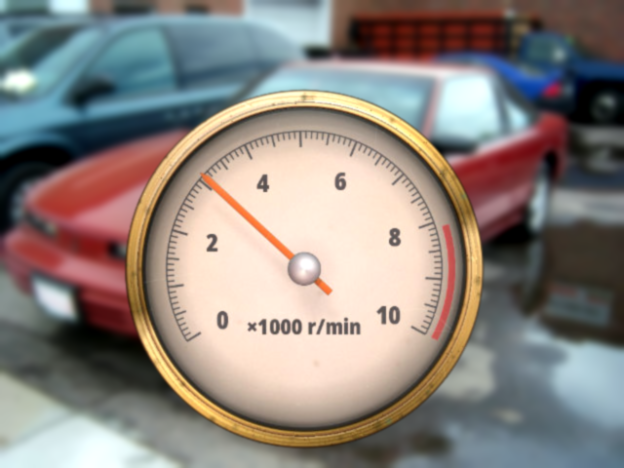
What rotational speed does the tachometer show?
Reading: 3100 rpm
